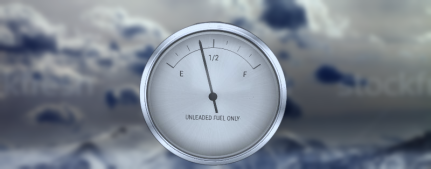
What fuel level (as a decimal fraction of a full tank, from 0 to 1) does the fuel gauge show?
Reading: 0.375
